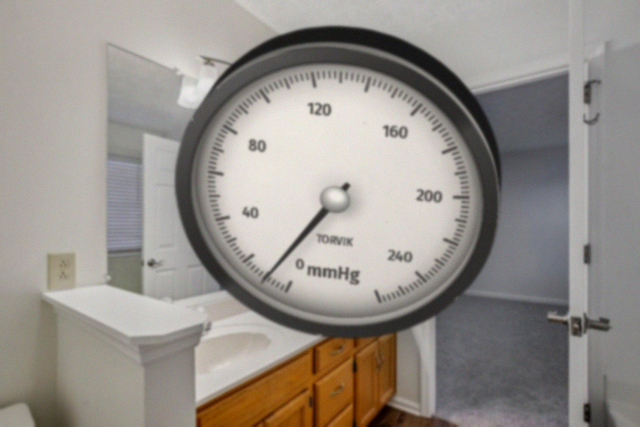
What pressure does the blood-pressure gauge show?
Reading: 10 mmHg
